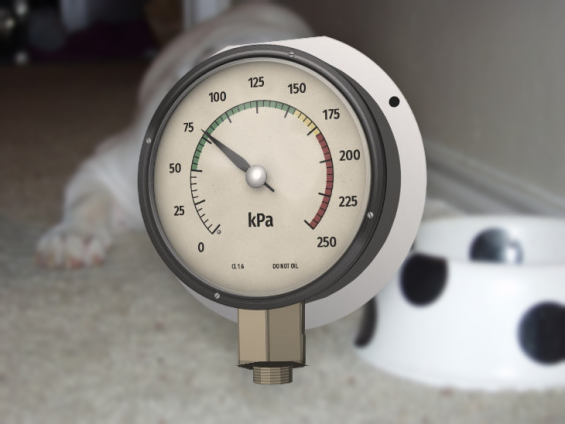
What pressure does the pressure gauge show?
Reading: 80 kPa
